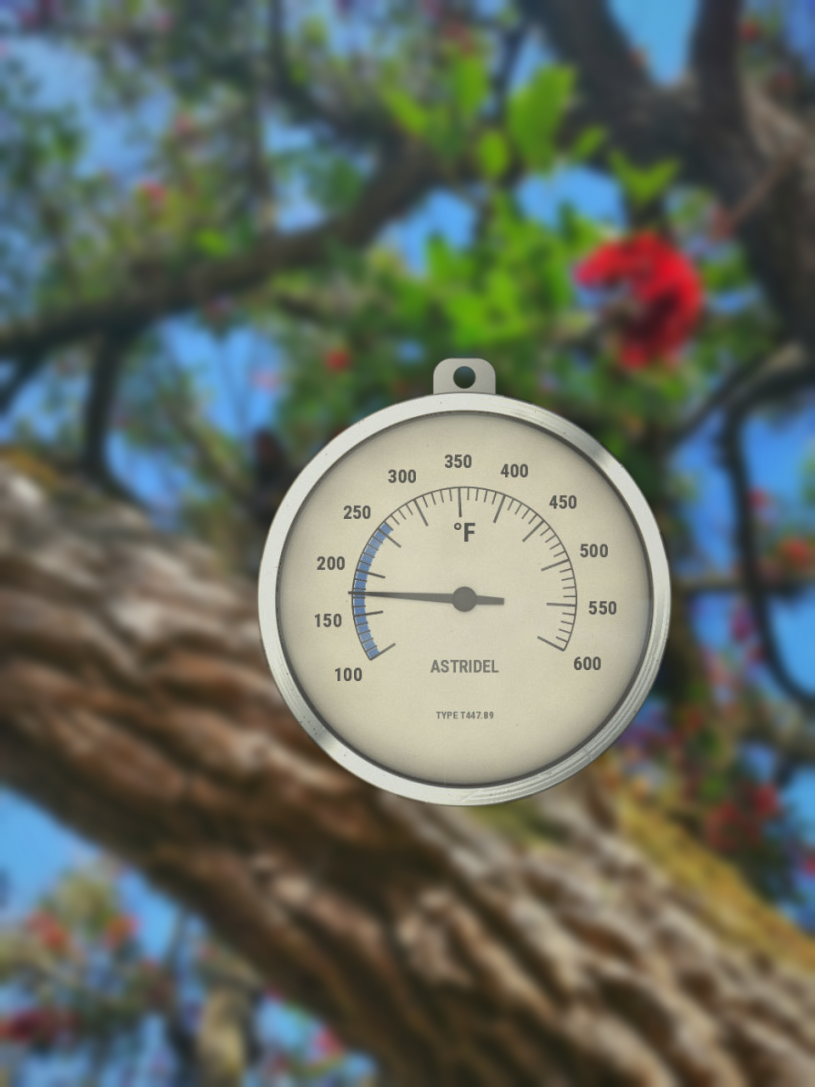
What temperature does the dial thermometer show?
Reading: 175 °F
